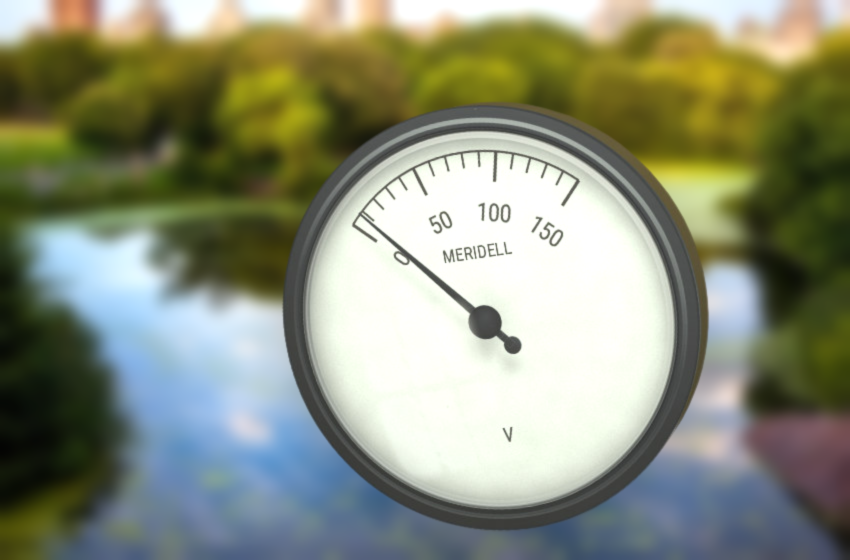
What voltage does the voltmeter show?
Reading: 10 V
